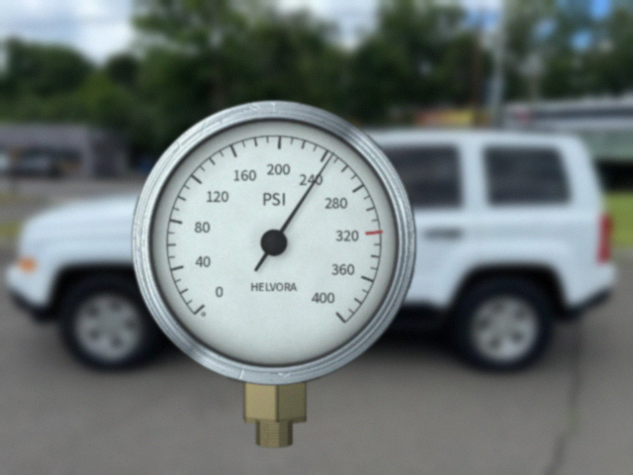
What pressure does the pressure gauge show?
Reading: 245 psi
